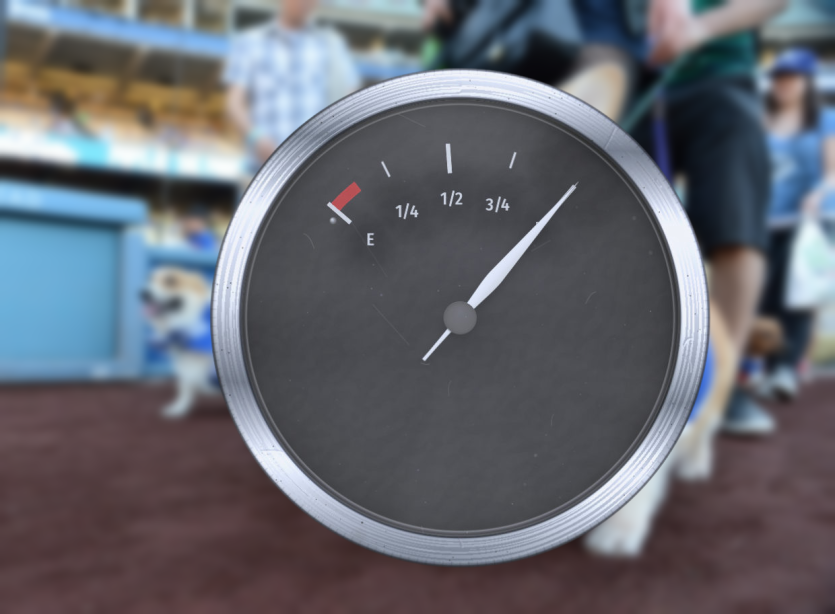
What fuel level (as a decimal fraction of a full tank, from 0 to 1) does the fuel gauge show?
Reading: 1
